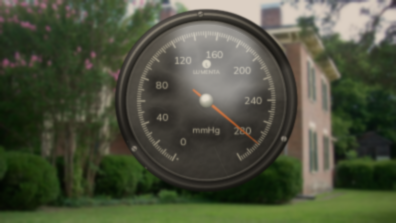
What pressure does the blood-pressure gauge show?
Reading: 280 mmHg
